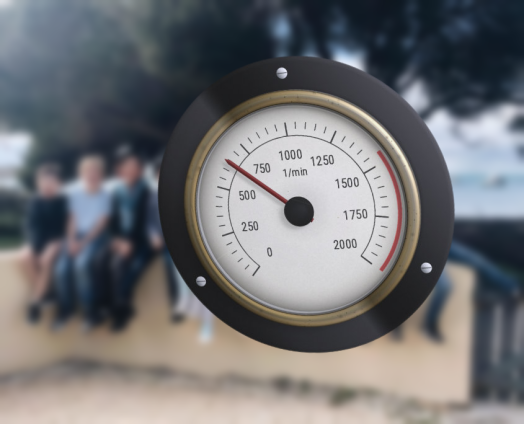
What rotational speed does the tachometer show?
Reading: 650 rpm
